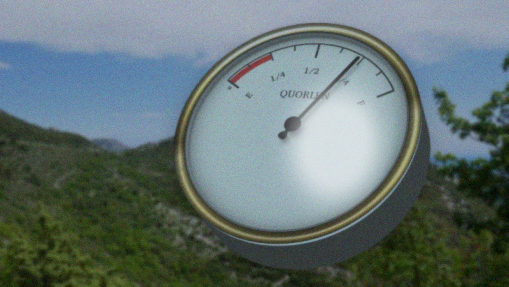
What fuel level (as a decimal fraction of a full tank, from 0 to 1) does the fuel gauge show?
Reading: 0.75
